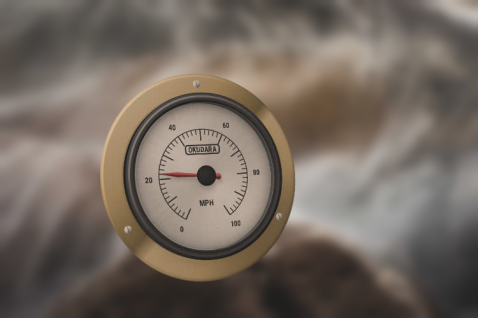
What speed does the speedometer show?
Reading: 22 mph
